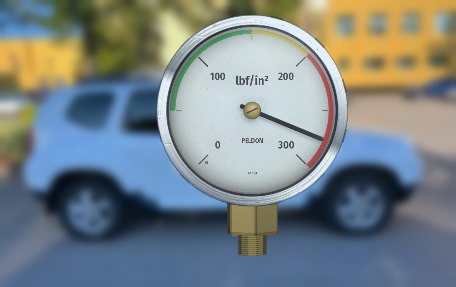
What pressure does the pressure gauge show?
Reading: 275 psi
